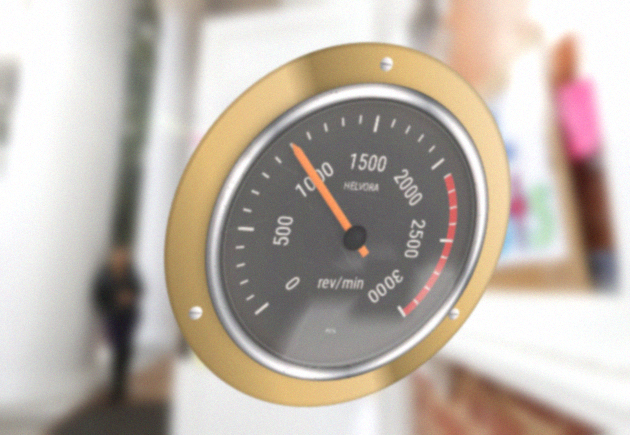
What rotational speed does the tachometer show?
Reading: 1000 rpm
